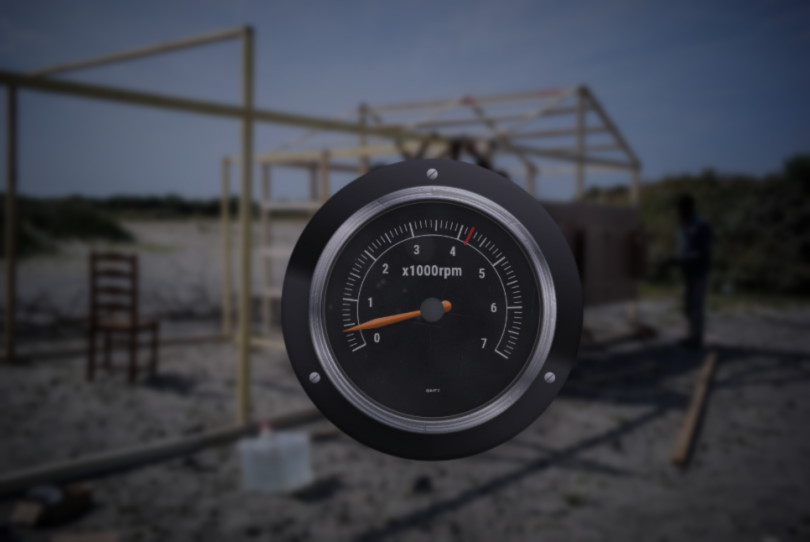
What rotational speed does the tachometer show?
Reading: 400 rpm
